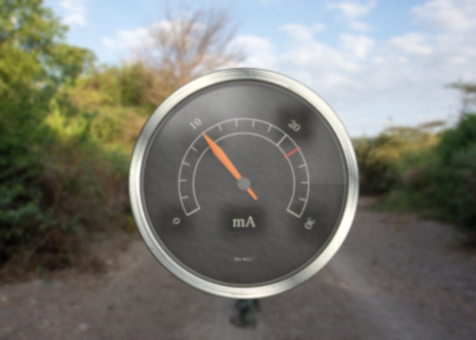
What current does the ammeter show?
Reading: 10 mA
